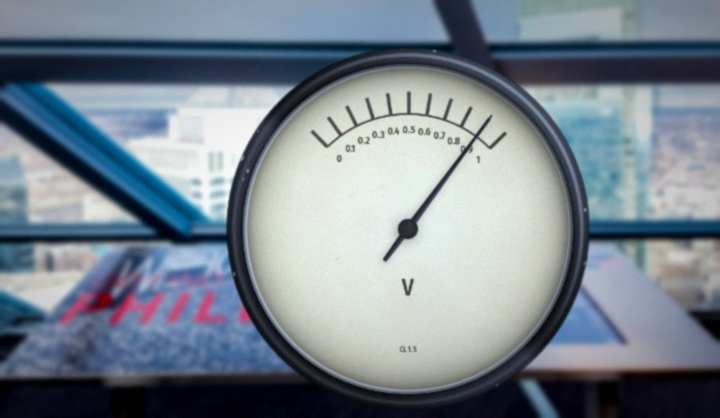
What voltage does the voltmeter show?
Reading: 0.9 V
